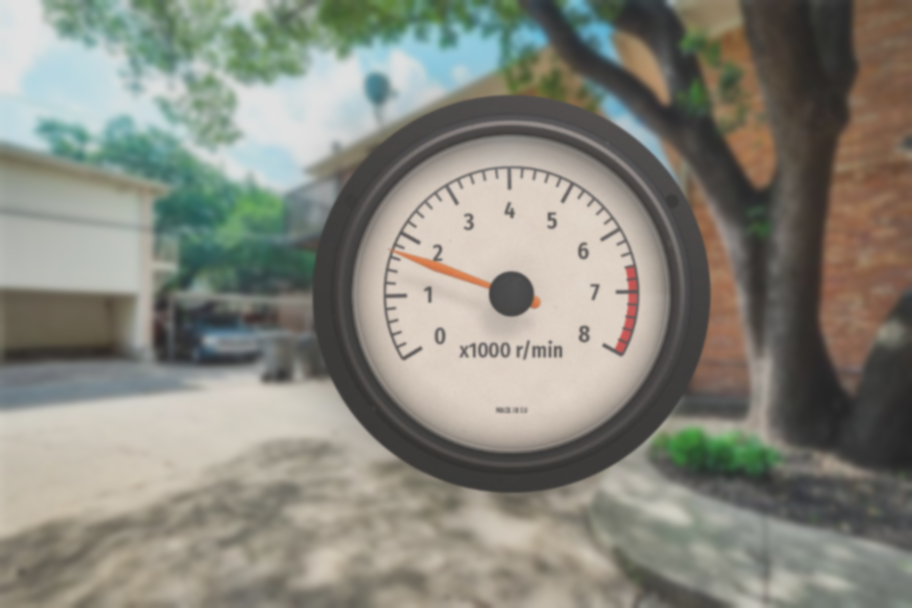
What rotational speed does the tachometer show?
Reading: 1700 rpm
